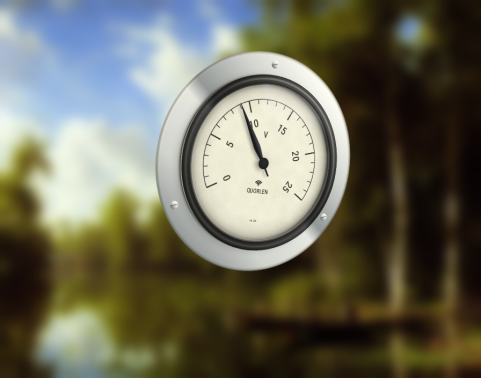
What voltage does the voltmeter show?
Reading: 9 V
